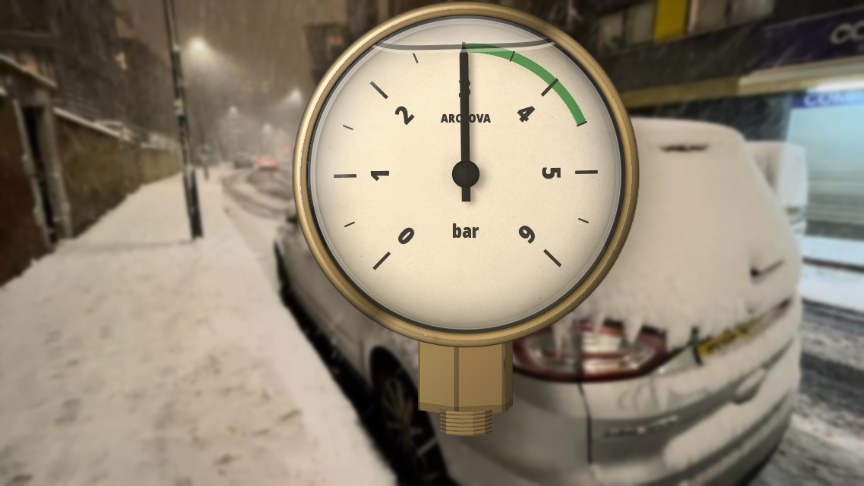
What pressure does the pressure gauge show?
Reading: 3 bar
